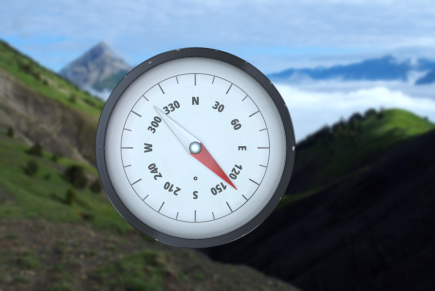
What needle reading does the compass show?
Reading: 135 °
